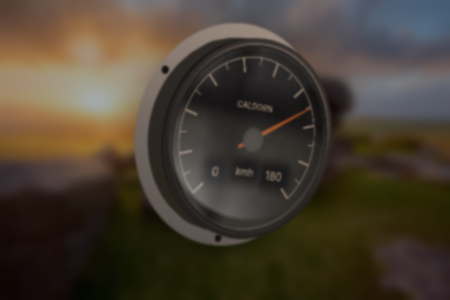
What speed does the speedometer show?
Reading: 130 km/h
